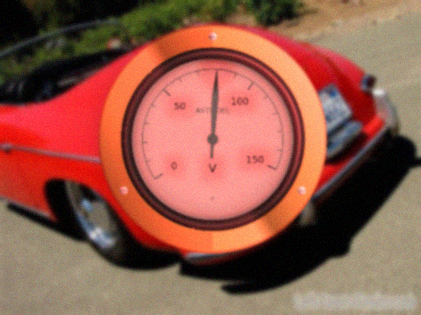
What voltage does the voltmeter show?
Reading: 80 V
